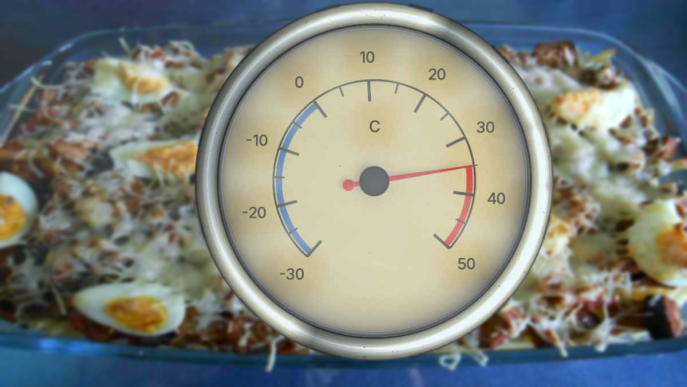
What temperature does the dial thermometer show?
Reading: 35 °C
